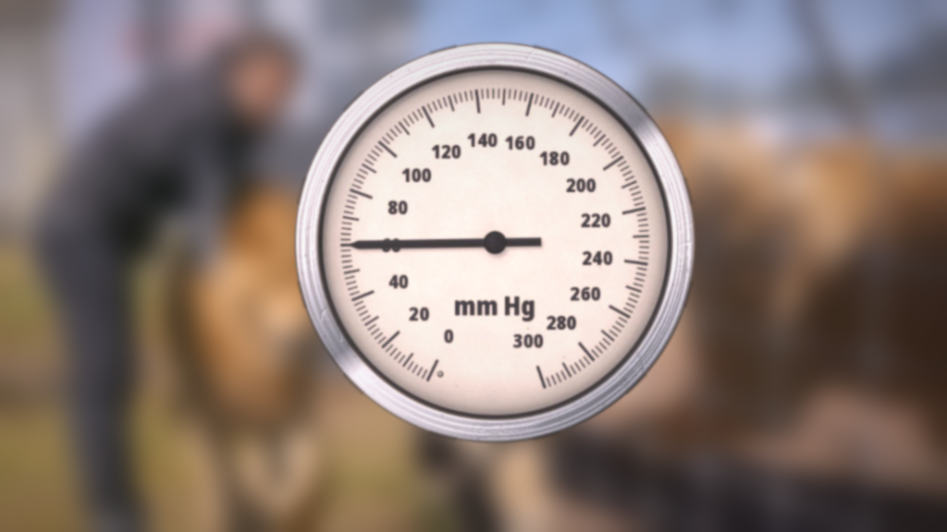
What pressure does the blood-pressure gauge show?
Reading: 60 mmHg
